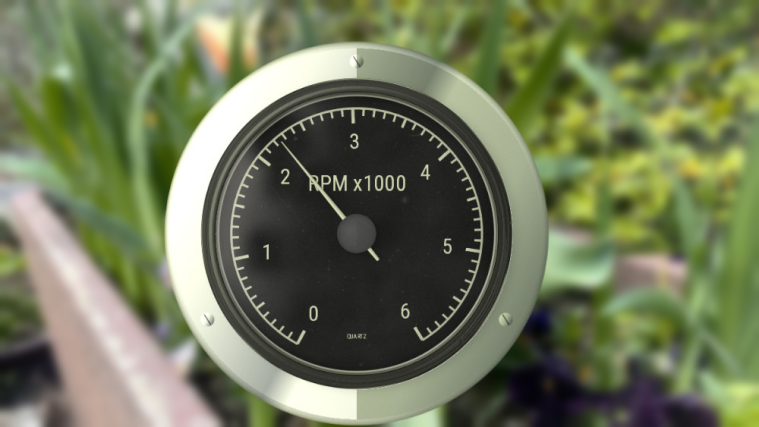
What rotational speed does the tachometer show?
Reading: 2250 rpm
